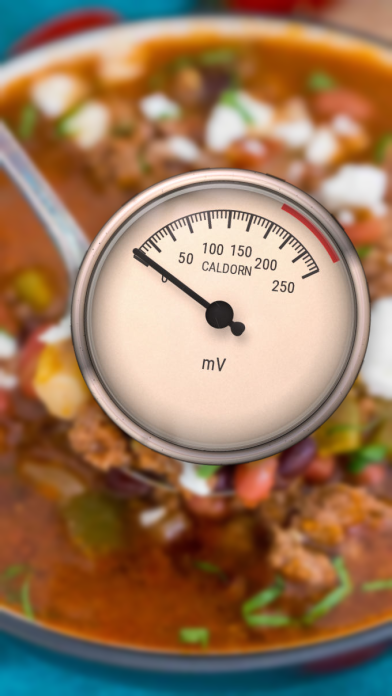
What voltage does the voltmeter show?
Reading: 5 mV
